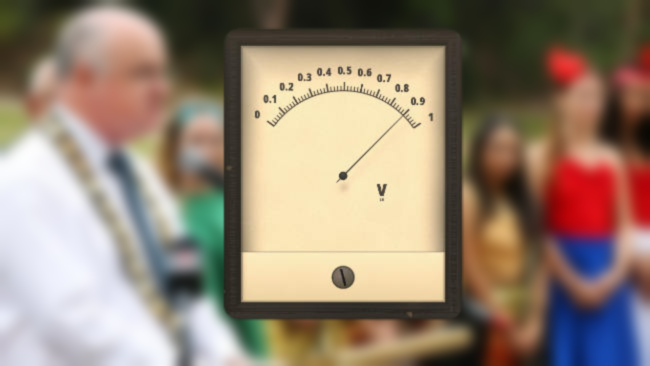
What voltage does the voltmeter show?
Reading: 0.9 V
